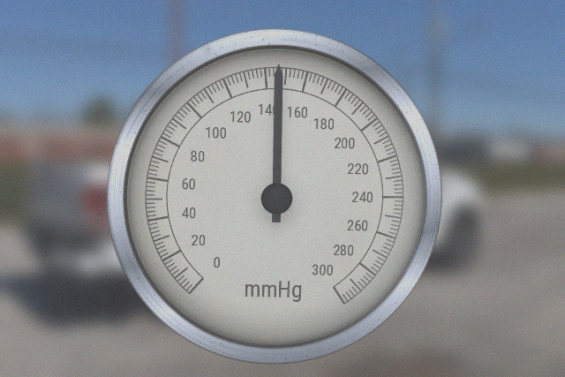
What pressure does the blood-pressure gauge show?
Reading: 146 mmHg
